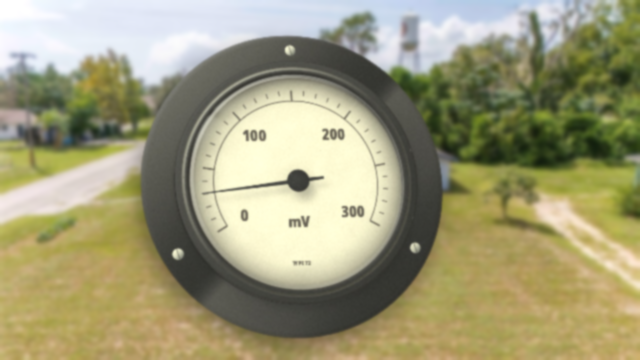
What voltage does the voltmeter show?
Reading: 30 mV
